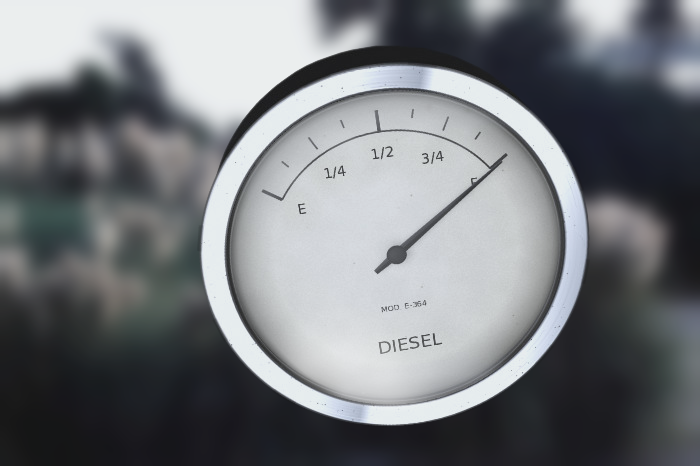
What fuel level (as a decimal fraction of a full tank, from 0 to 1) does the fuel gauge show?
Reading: 1
